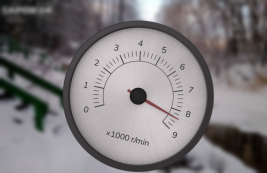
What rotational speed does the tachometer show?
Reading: 8400 rpm
